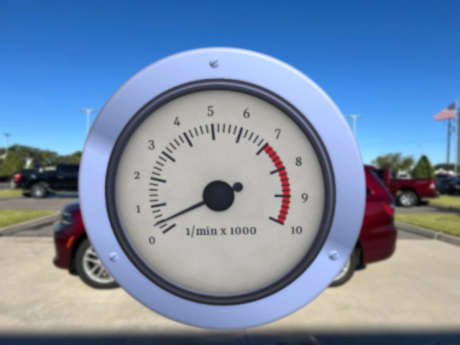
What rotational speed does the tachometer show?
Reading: 400 rpm
